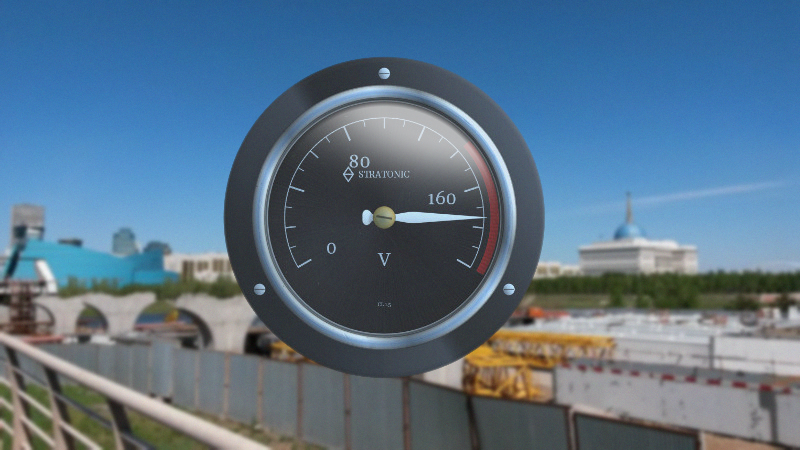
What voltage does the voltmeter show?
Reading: 175 V
